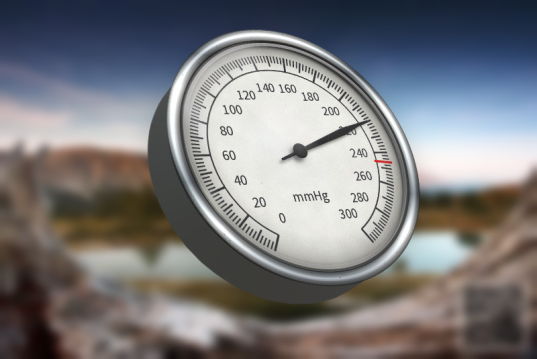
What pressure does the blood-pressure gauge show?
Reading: 220 mmHg
